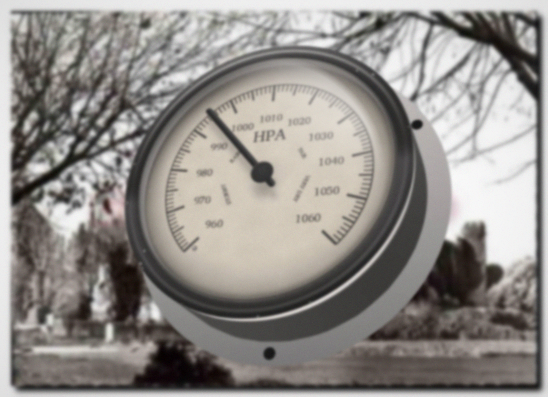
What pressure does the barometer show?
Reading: 995 hPa
